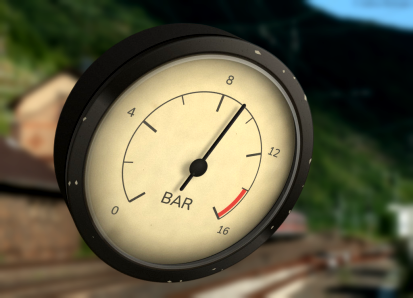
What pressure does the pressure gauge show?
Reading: 9 bar
